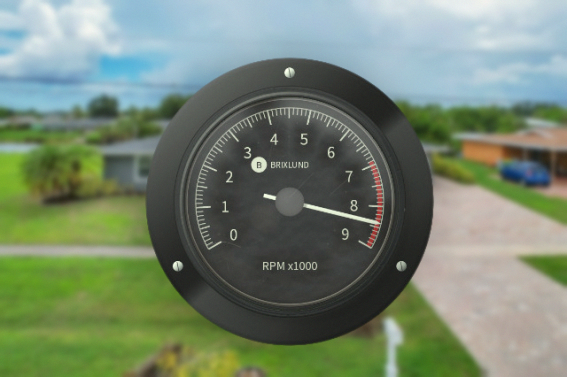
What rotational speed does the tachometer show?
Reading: 8400 rpm
